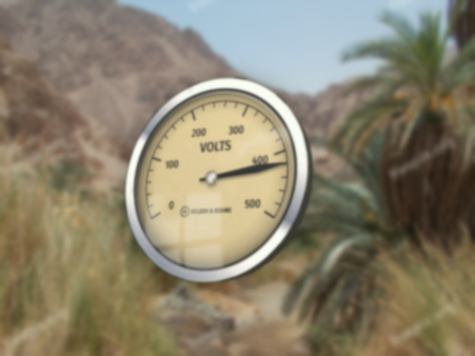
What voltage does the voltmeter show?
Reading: 420 V
